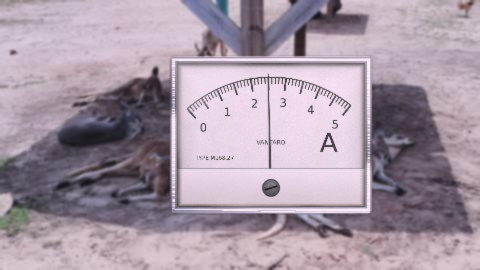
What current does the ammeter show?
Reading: 2.5 A
